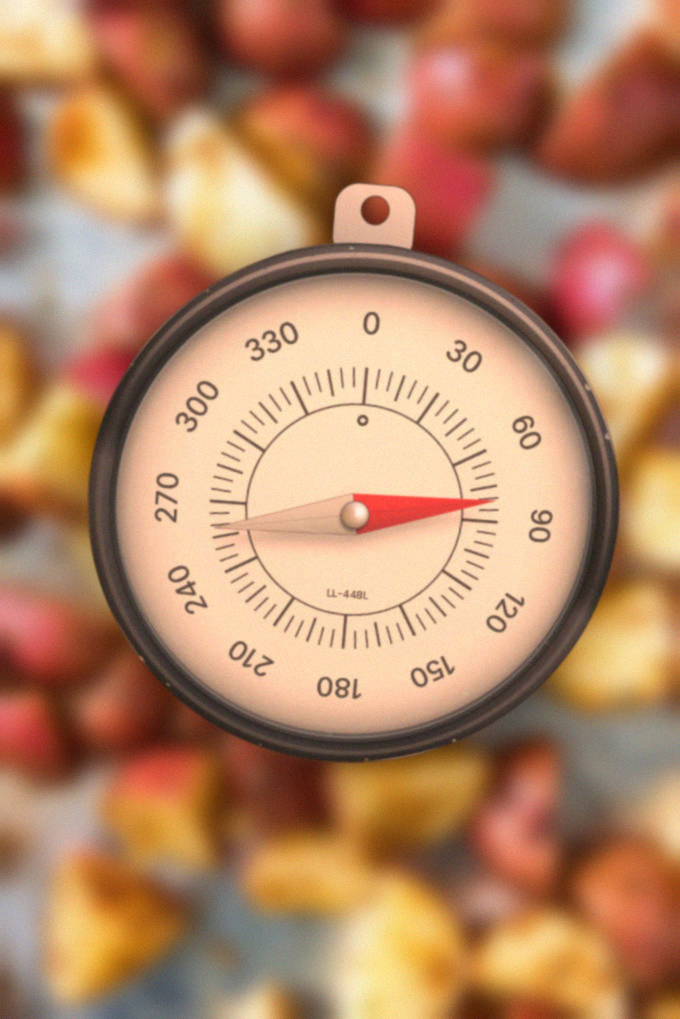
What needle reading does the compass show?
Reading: 80 °
